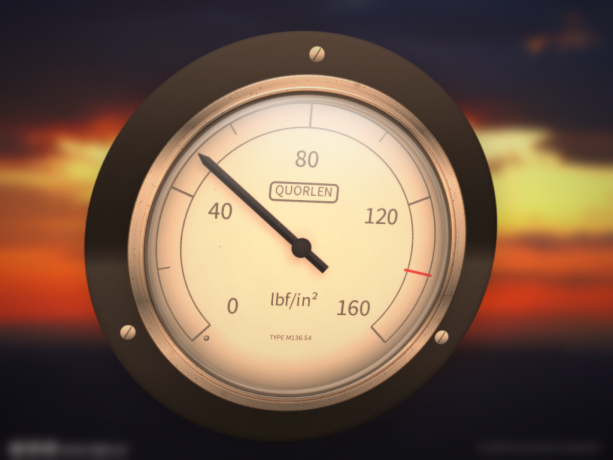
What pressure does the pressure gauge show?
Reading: 50 psi
